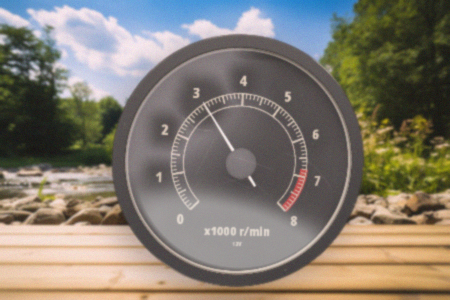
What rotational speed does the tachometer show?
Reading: 3000 rpm
